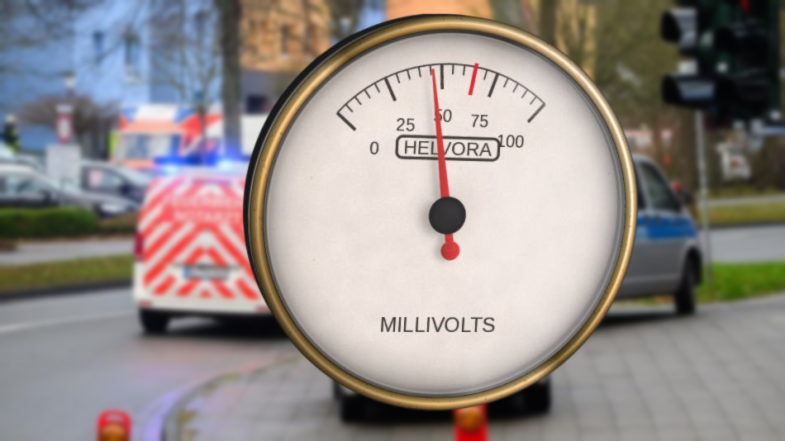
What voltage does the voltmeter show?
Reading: 45 mV
